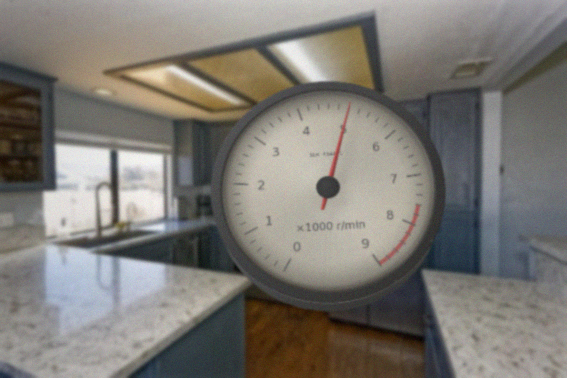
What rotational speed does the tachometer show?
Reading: 5000 rpm
